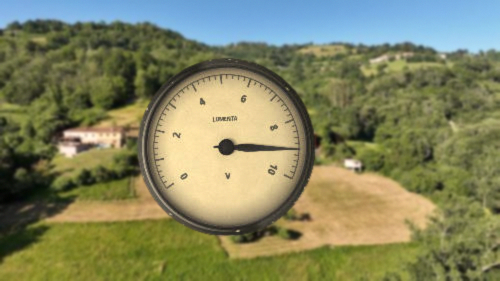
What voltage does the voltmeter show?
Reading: 9 V
